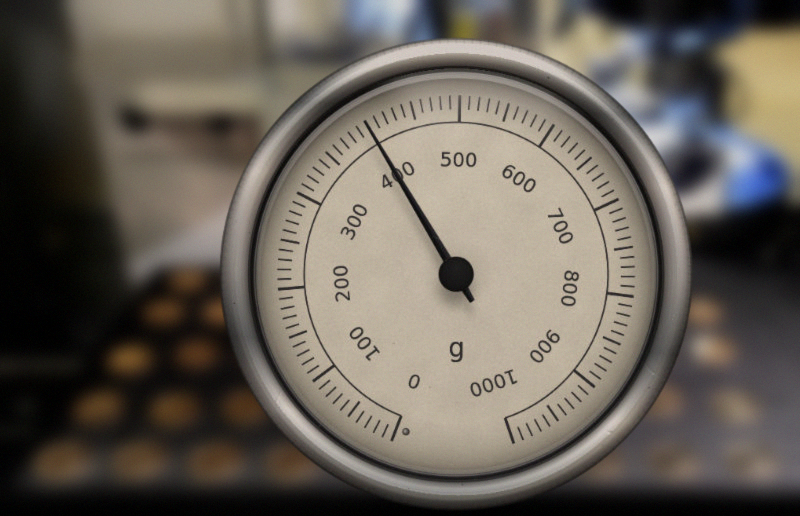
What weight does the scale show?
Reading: 400 g
